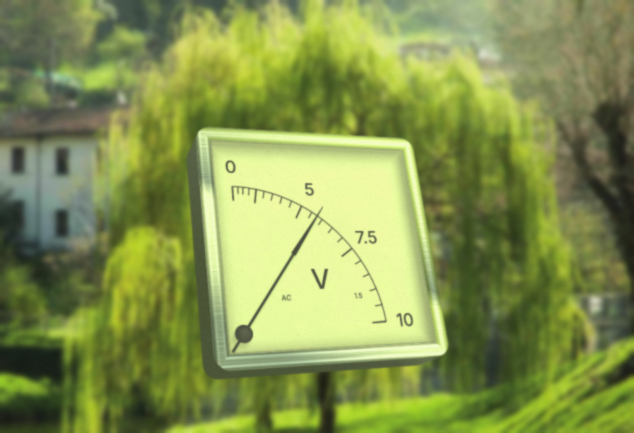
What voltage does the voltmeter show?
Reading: 5.75 V
